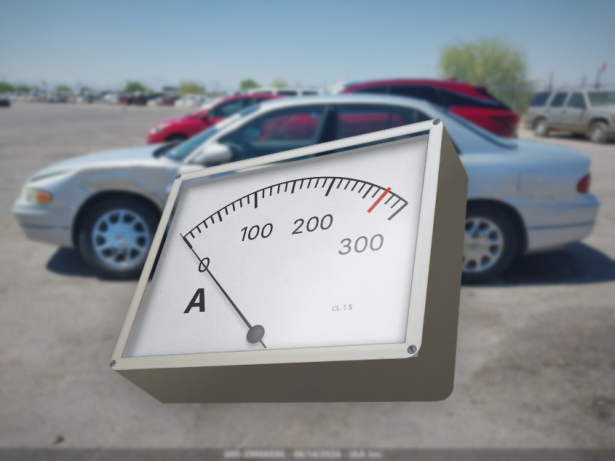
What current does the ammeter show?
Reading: 0 A
